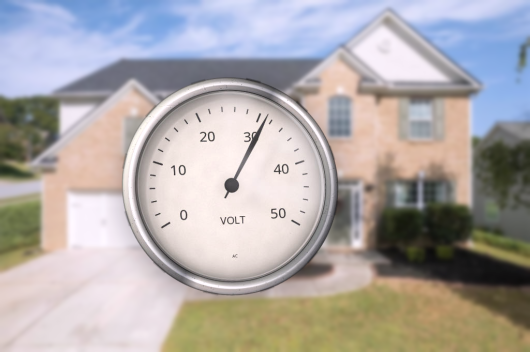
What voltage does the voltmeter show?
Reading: 31 V
